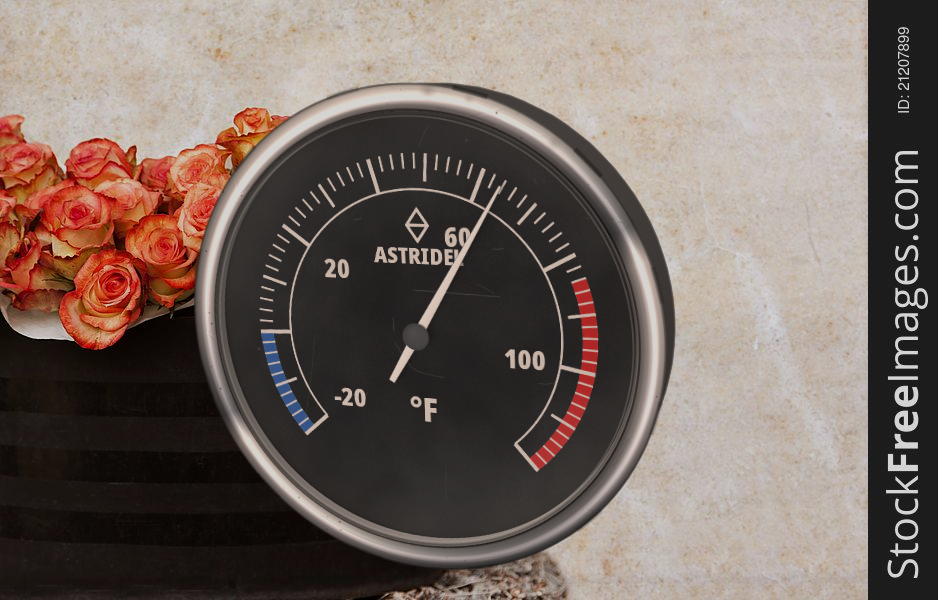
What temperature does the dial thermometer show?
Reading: 64 °F
